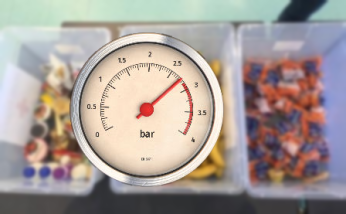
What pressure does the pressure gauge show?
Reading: 2.75 bar
